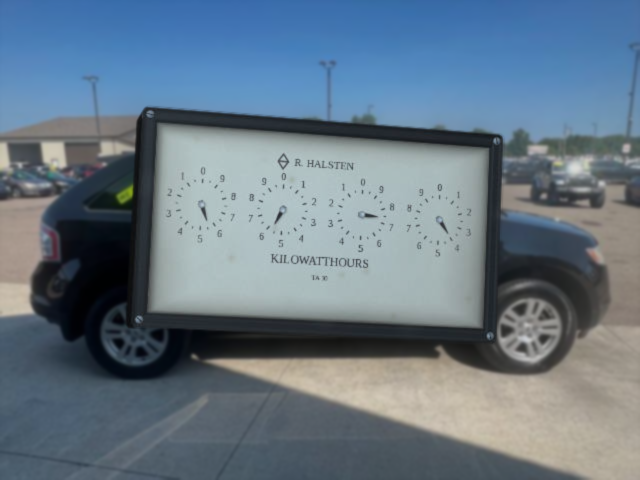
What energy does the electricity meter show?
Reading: 5574 kWh
